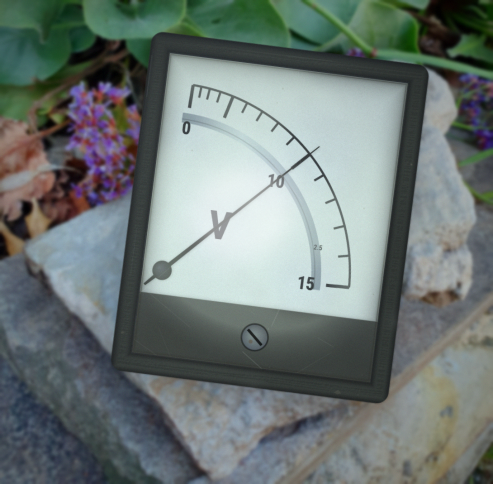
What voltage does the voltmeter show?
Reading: 10 V
